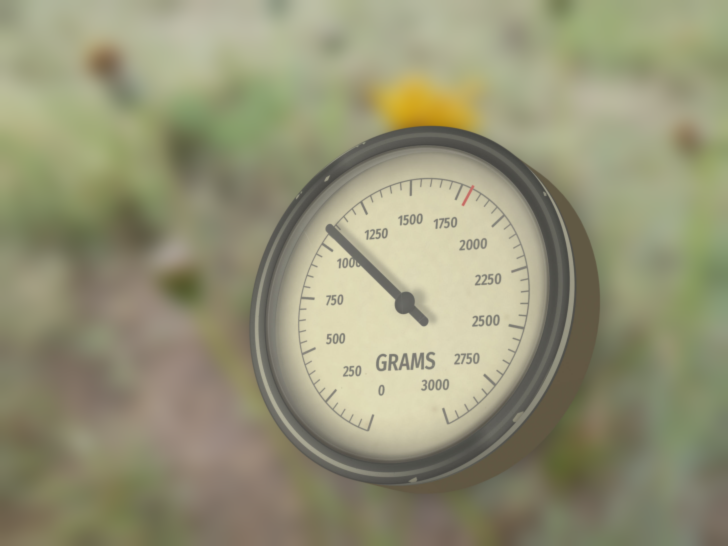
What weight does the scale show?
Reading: 1075 g
